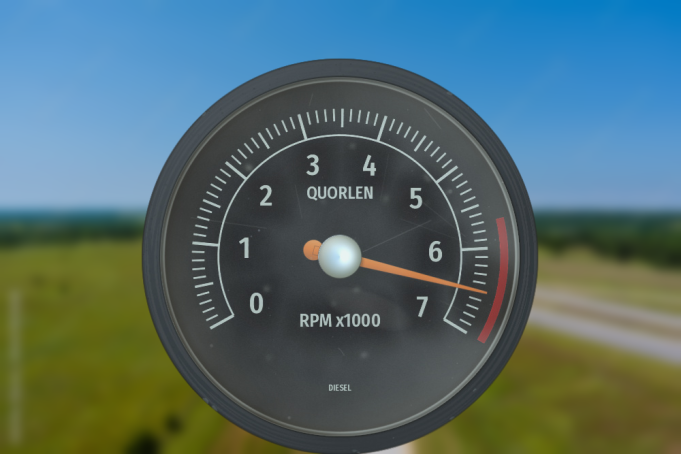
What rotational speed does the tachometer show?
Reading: 6500 rpm
